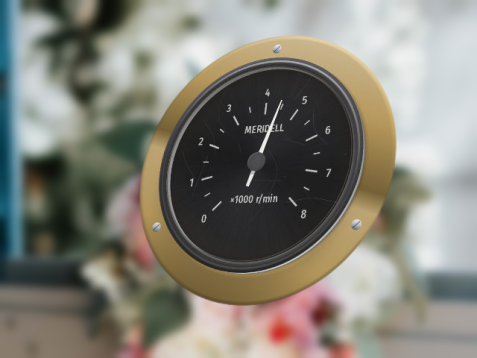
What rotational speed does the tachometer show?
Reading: 4500 rpm
